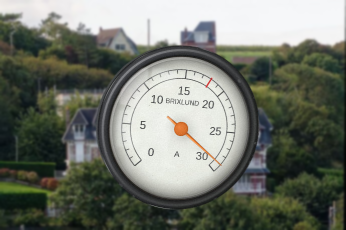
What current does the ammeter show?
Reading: 29 A
